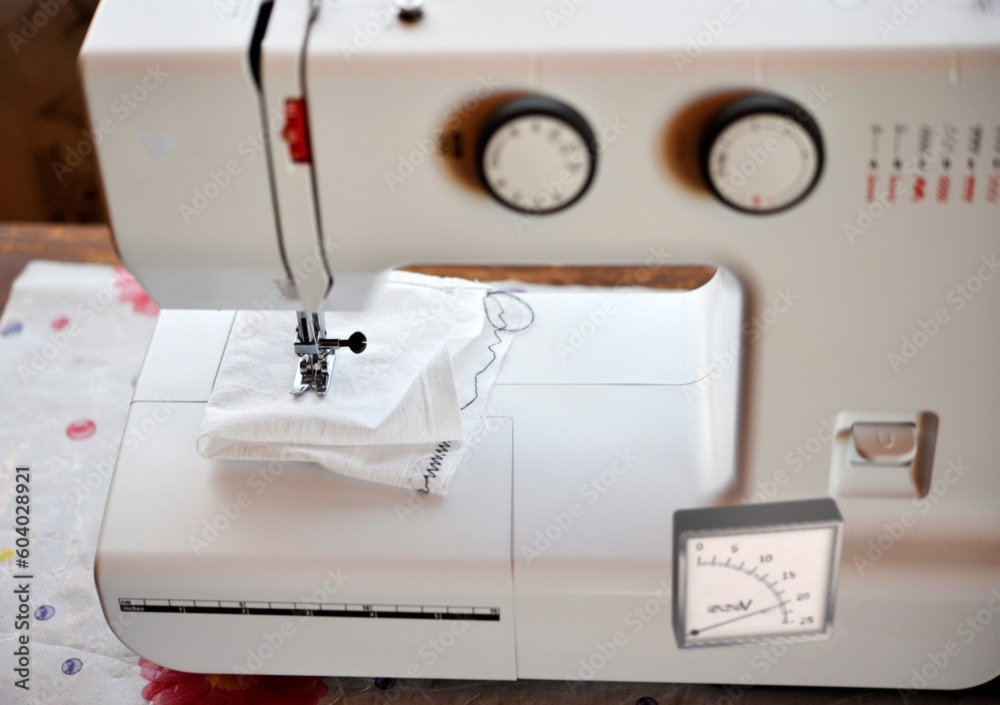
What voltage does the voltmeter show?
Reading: 20 V
